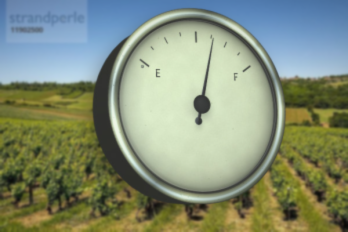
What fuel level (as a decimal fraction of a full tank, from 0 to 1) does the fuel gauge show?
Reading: 0.625
